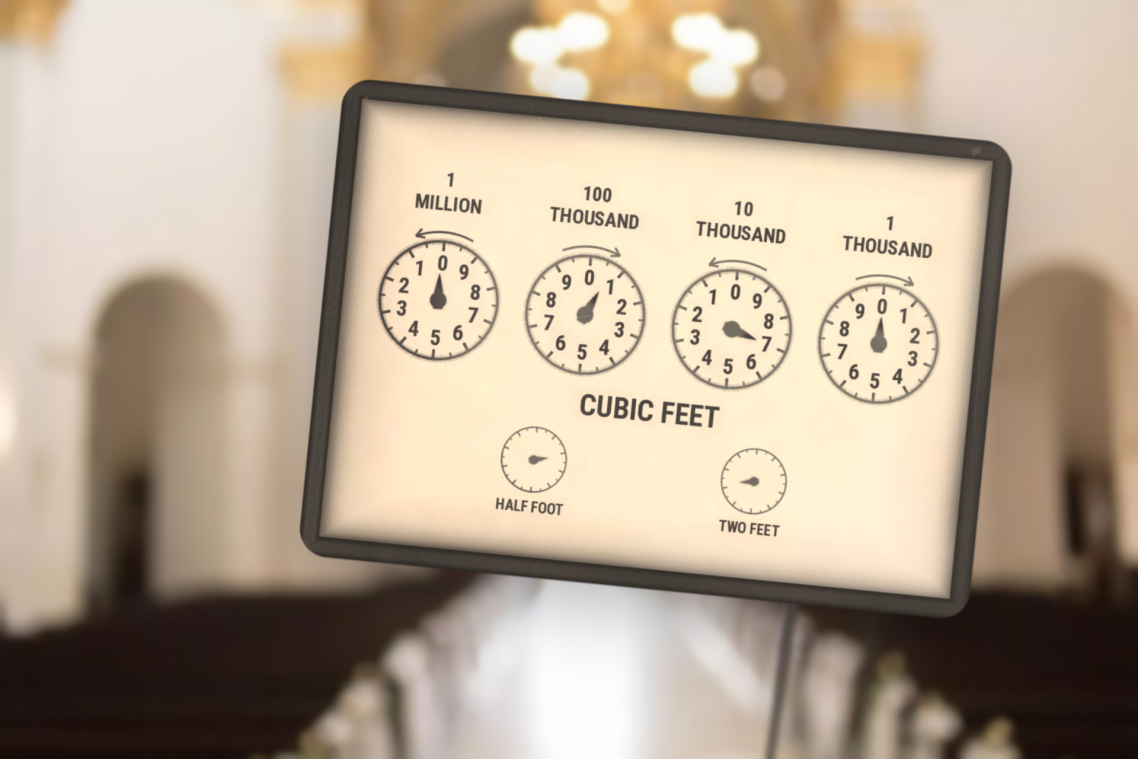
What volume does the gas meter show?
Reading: 7000 ft³
